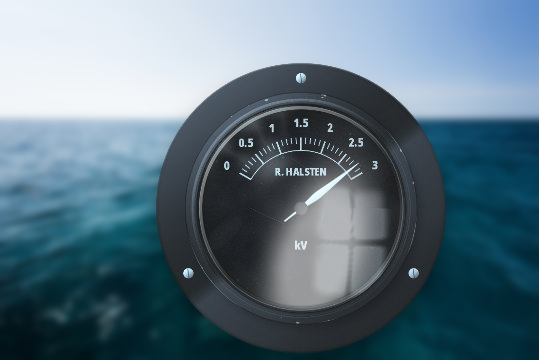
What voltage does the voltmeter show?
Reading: 2.8 kV
